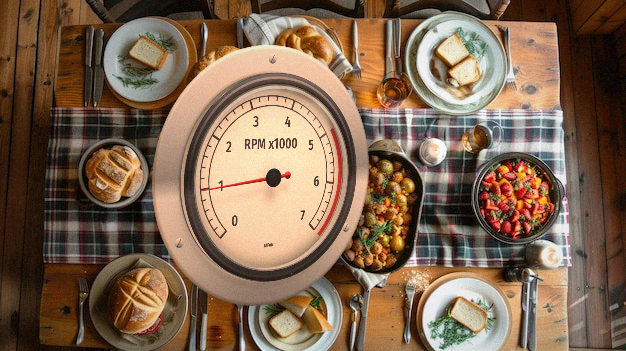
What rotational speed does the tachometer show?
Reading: 1000 rpm
